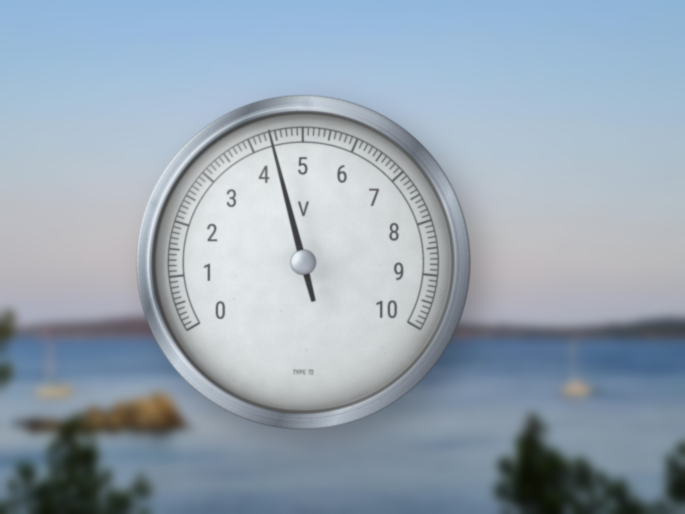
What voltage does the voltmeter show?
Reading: 4.4 V
